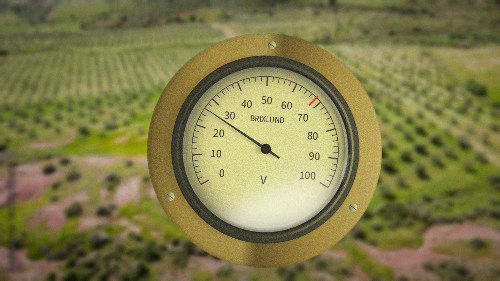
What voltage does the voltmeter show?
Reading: 26 V
